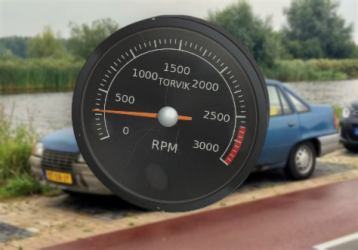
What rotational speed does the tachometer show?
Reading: 300 rpm
